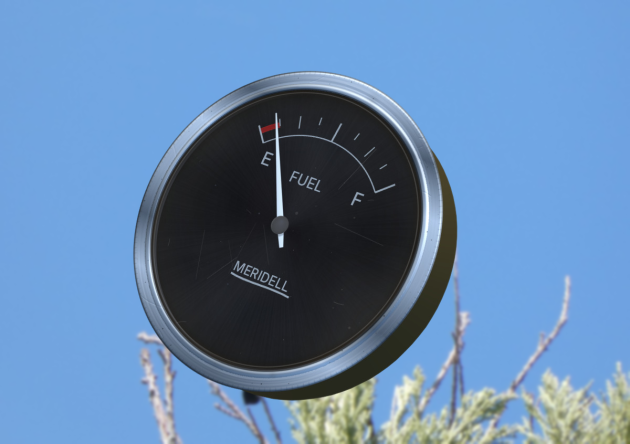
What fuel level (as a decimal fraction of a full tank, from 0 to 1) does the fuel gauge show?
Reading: 0.125
